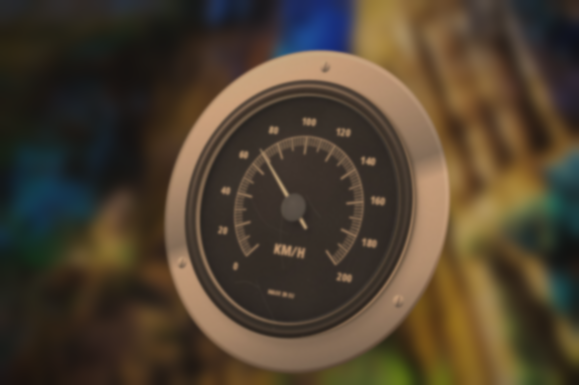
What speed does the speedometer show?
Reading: 70 km/h
